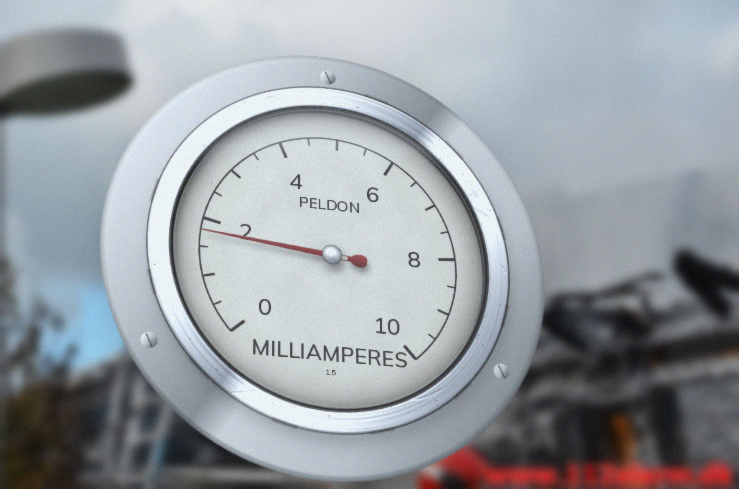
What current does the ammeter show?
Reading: 1.75 mA
